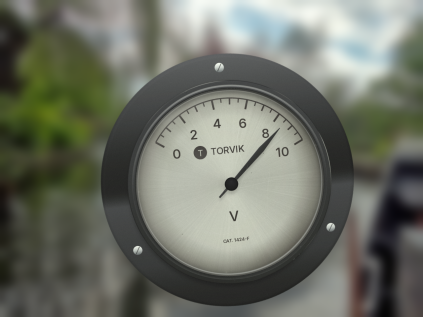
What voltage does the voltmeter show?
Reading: 8.5 V
